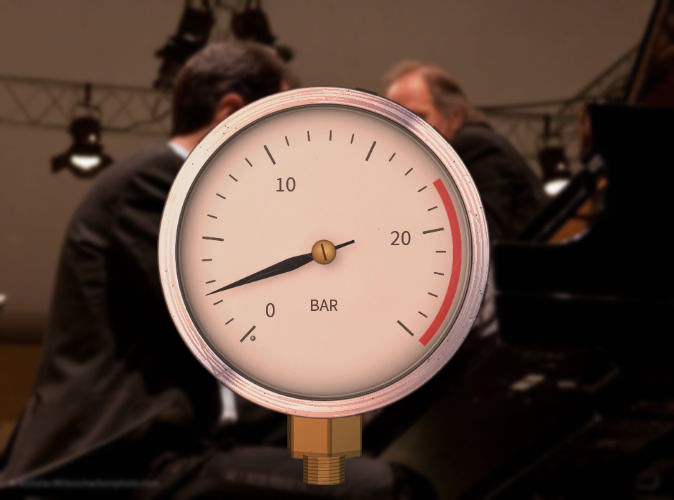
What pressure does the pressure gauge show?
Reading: 2.5 bar
